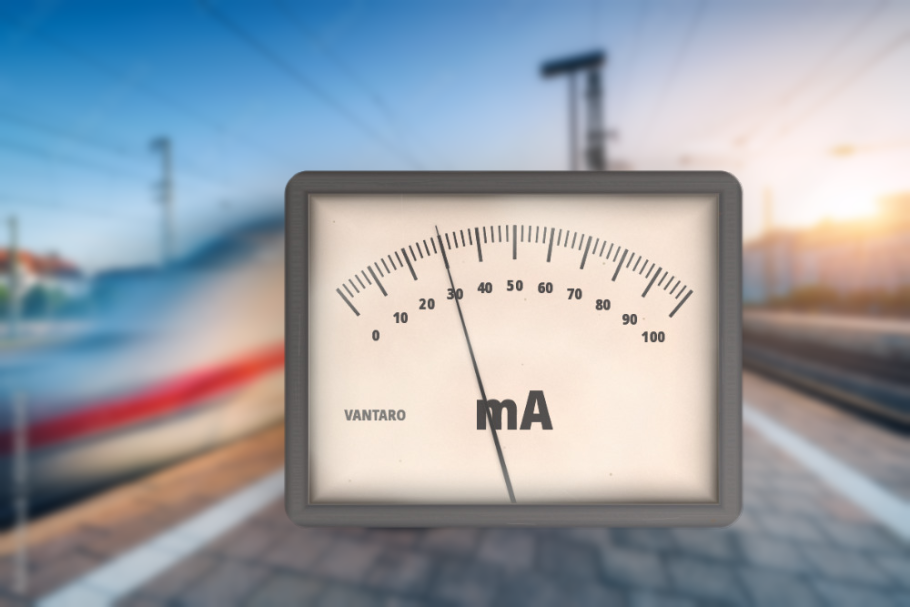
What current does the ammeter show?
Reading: 30 mA
